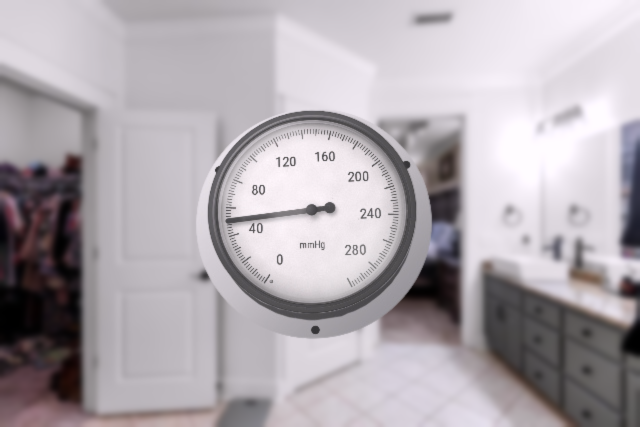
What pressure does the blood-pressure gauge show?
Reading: 50 mmHg
